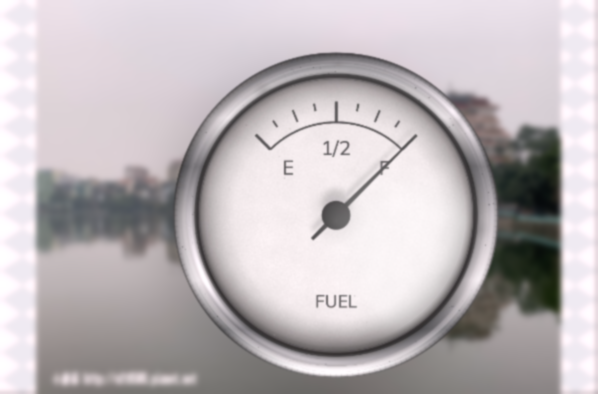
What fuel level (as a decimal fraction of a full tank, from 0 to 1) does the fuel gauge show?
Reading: 1
